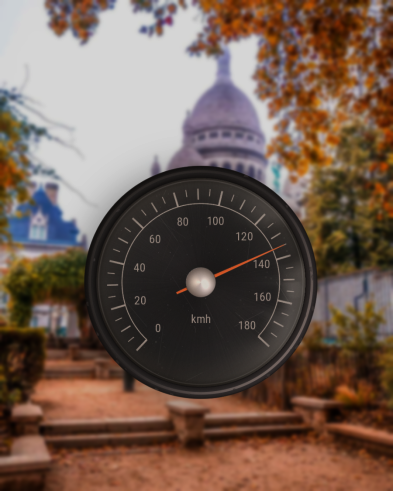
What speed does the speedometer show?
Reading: 135 km/h
